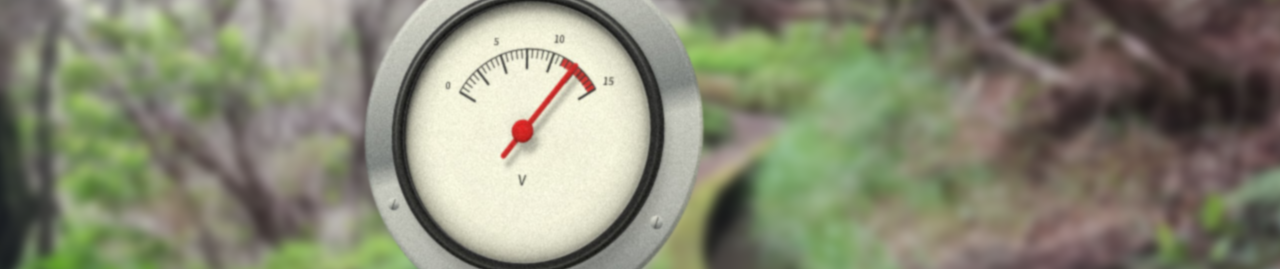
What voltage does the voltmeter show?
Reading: 12.5 V
